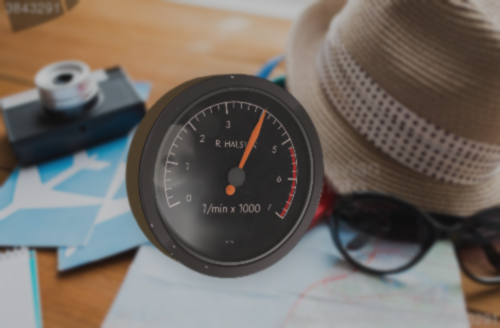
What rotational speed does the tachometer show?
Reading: 4000 rpm
